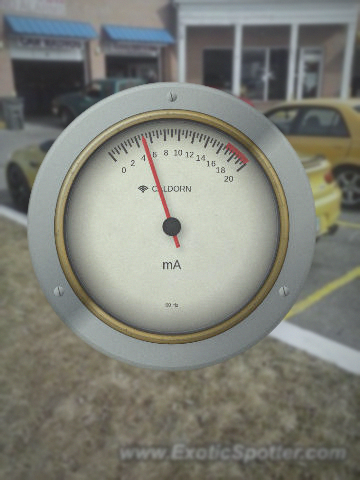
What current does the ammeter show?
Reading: 5 mA
